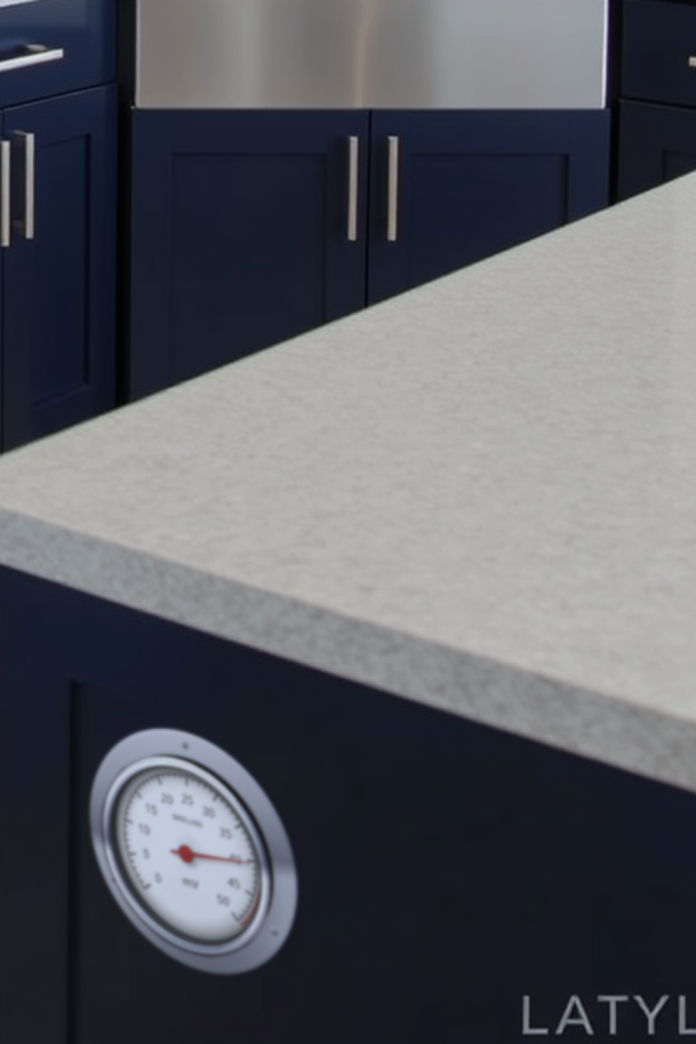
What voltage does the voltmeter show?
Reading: 40 mV
